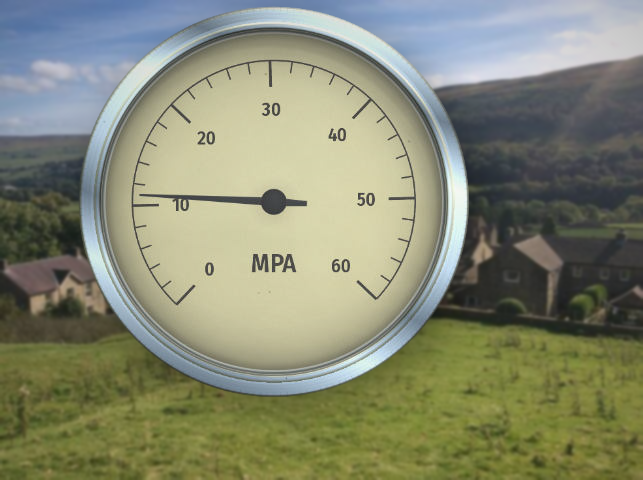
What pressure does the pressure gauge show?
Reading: 11 MPa
